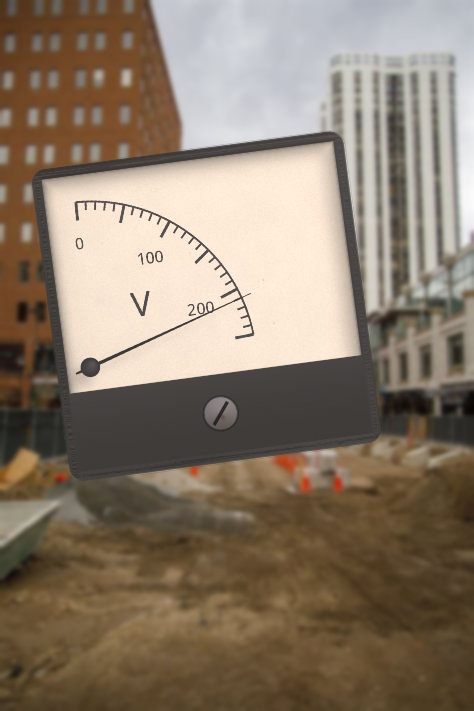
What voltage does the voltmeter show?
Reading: 210 V
